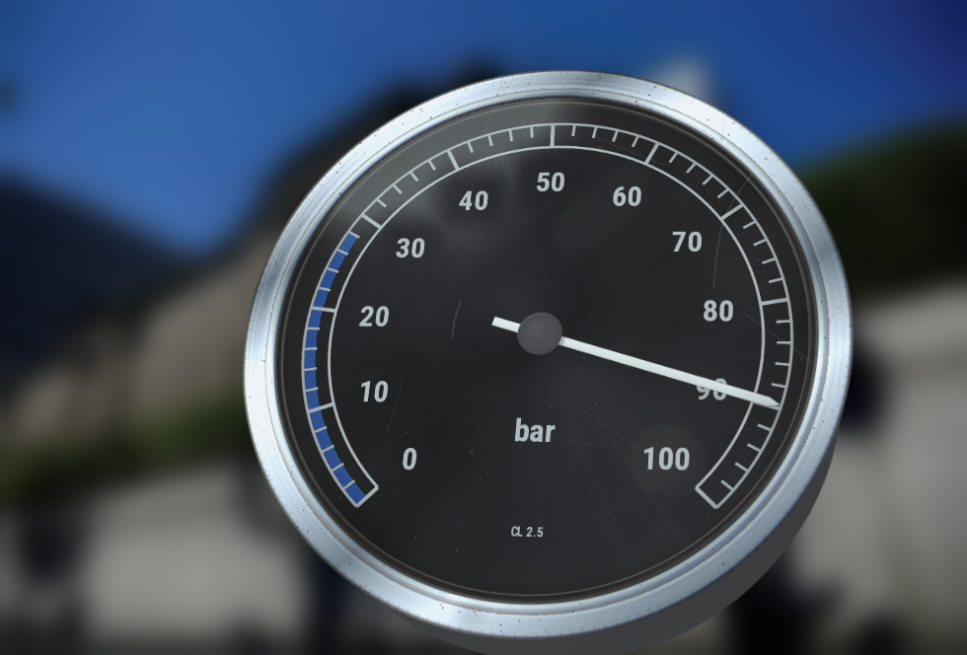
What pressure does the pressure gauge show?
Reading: 90 bar
